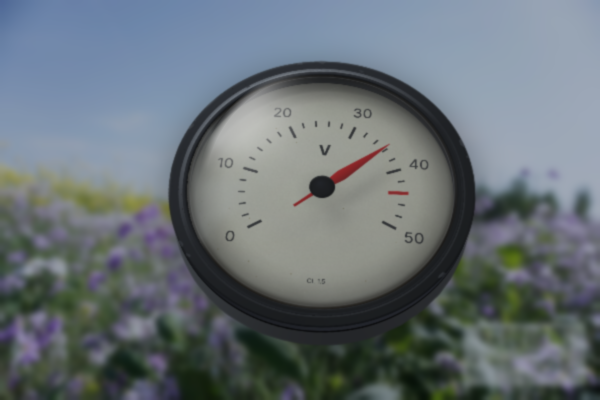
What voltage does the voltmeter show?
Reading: 36 V
